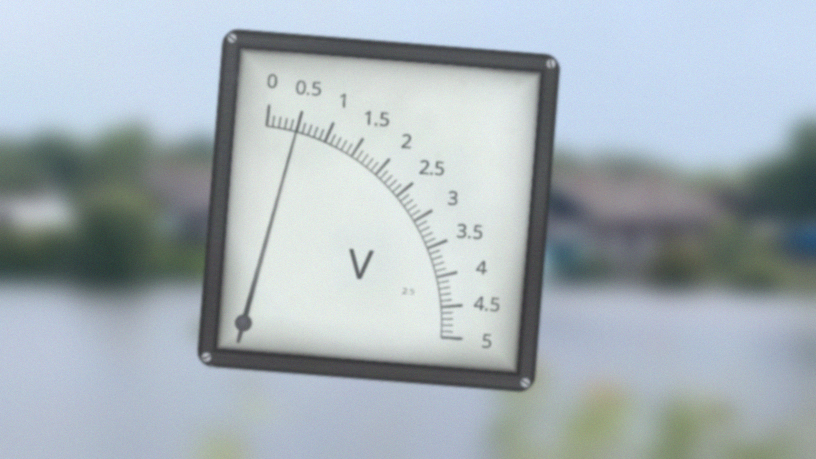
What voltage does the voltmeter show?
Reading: 0.5 V
